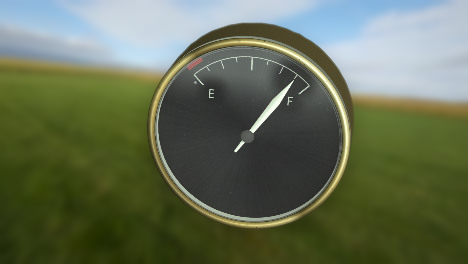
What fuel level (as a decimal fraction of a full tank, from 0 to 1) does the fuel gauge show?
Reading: 0.875
